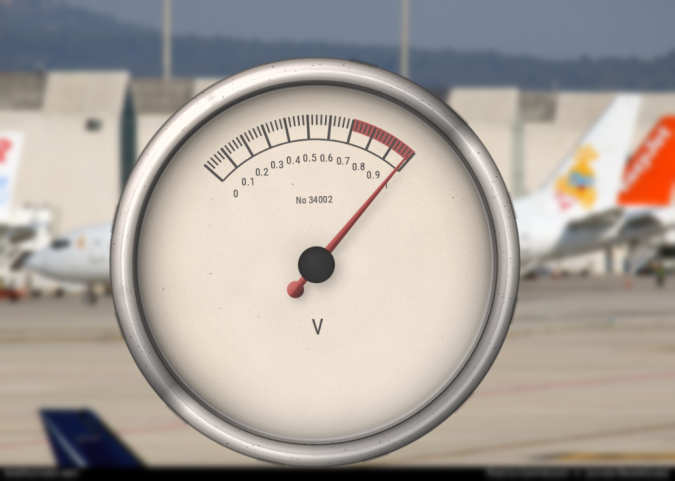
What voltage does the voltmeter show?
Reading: 0.98 V
